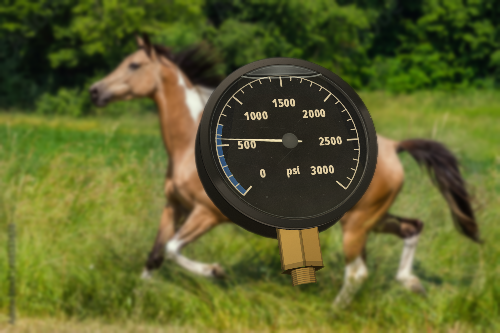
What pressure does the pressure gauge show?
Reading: 550 psi
